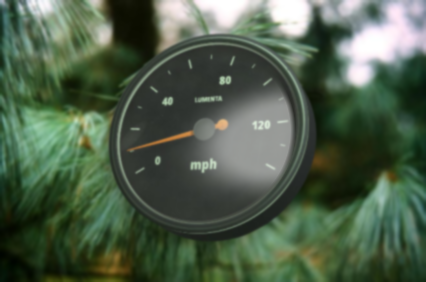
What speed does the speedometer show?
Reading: 10 mph
